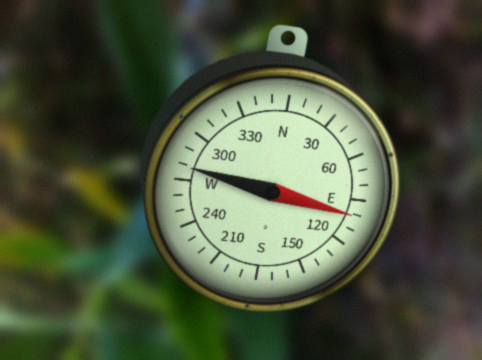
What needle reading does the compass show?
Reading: 100 °
